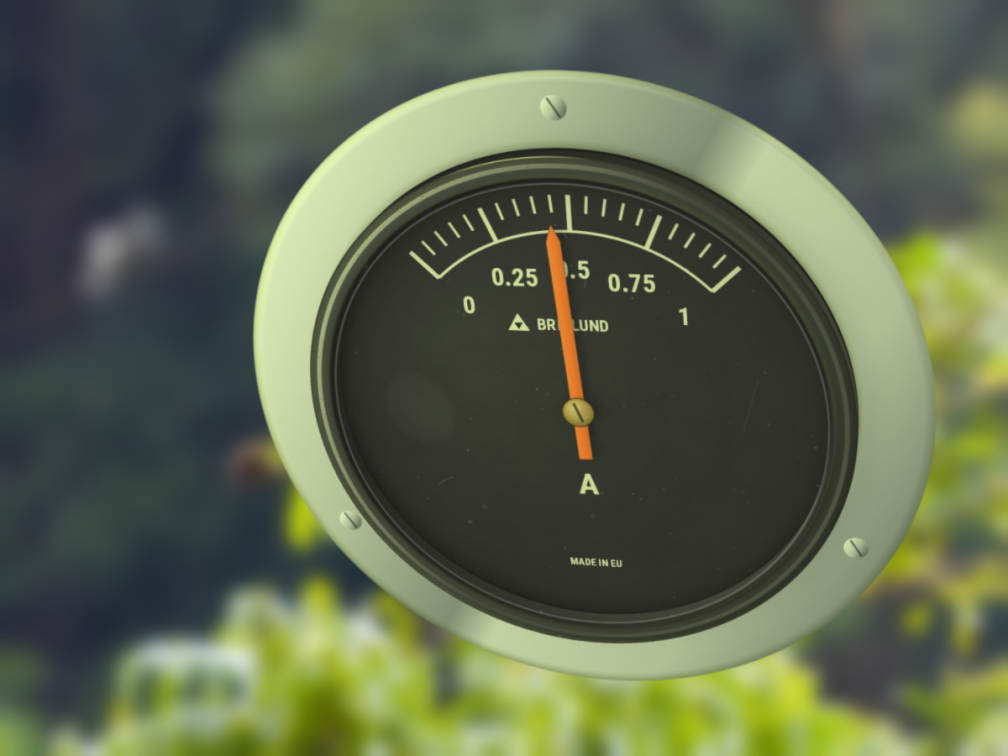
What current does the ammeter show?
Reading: 0.45 A
